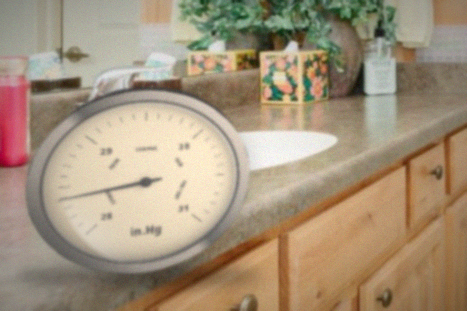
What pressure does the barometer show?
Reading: 28.4 inHg
